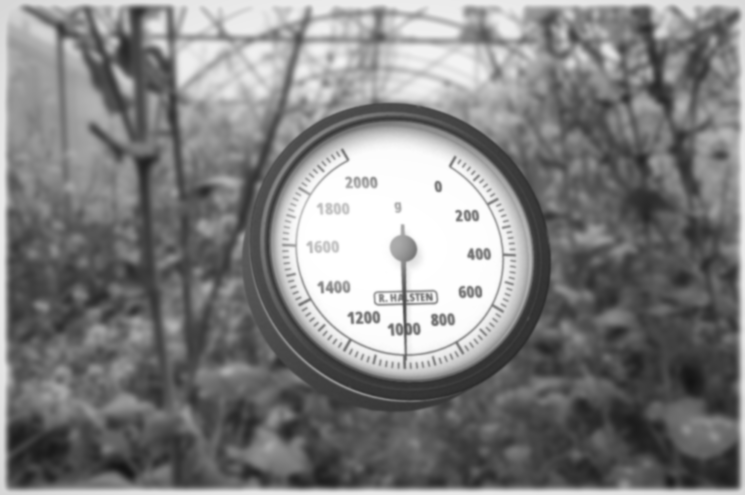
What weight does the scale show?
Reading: 1000 g
